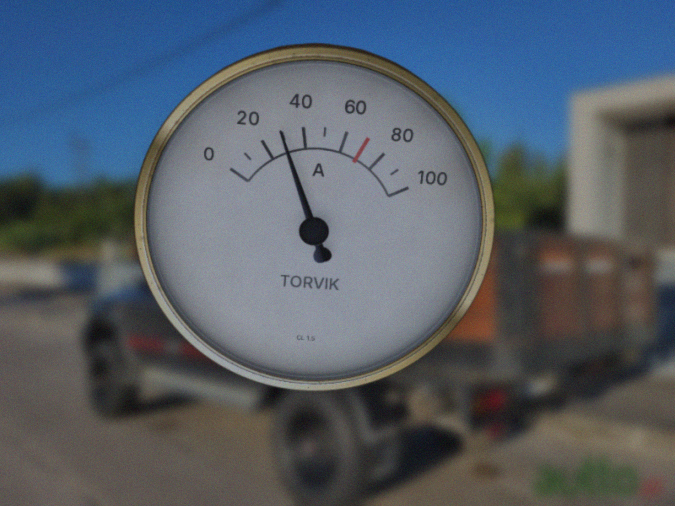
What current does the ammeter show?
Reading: 30 A
